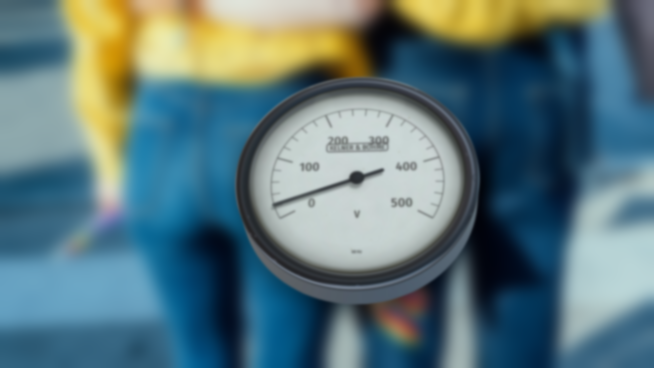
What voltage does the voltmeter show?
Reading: 20 V
